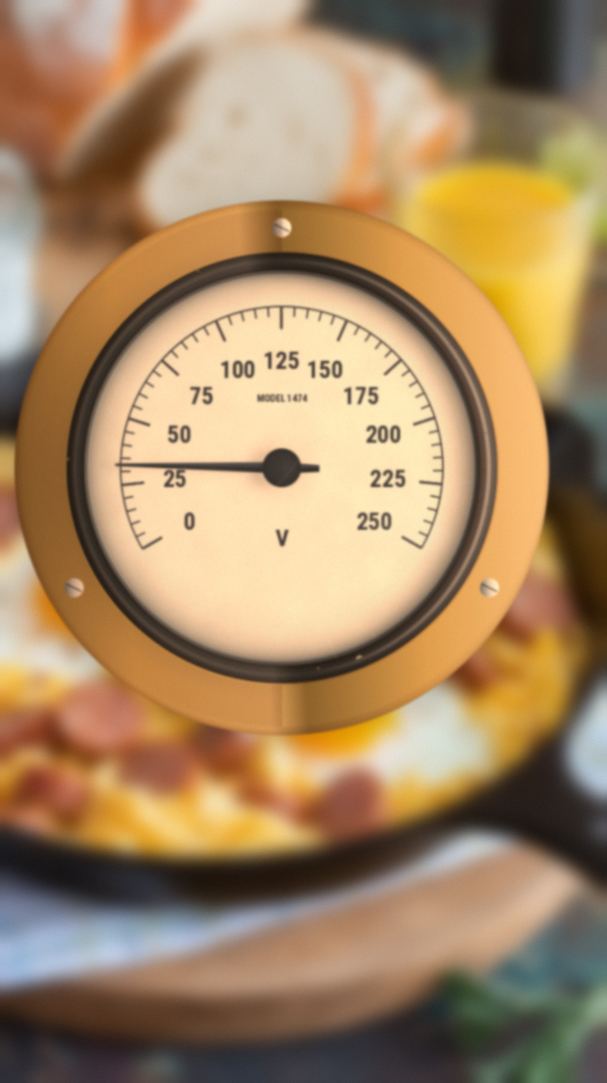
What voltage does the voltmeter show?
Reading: 32.5 V
